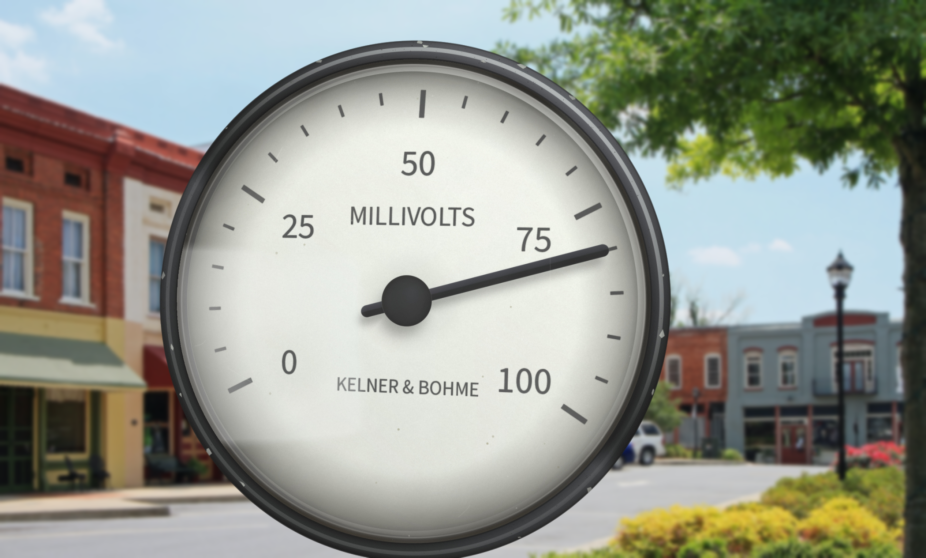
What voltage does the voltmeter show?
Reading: 80 mV
